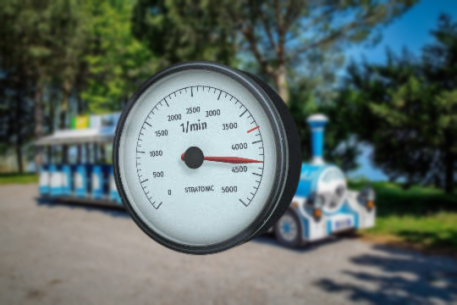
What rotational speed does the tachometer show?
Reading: 4300 rpm
